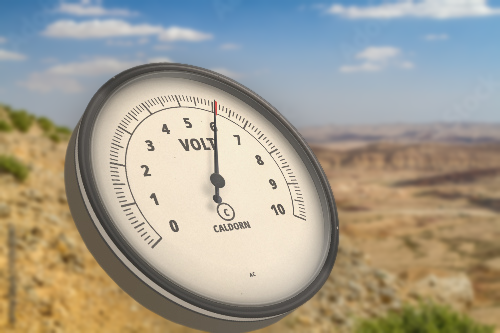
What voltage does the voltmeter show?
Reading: 6 V
